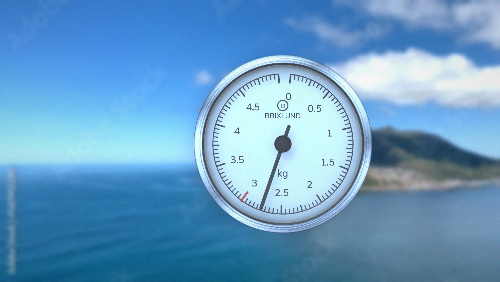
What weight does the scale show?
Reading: 2.75 kg
